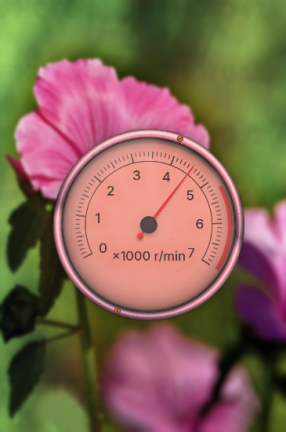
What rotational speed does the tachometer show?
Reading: 4500 rpm
